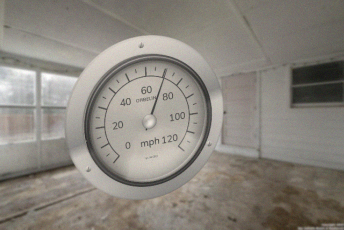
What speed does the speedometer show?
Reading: 70 mph
